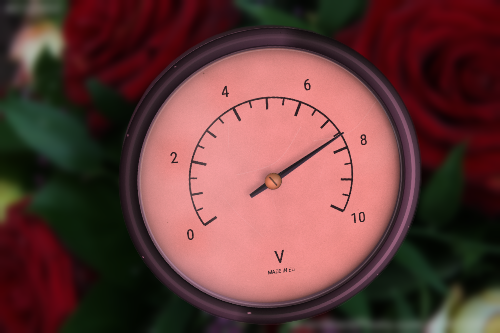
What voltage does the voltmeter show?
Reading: 7.5 V
